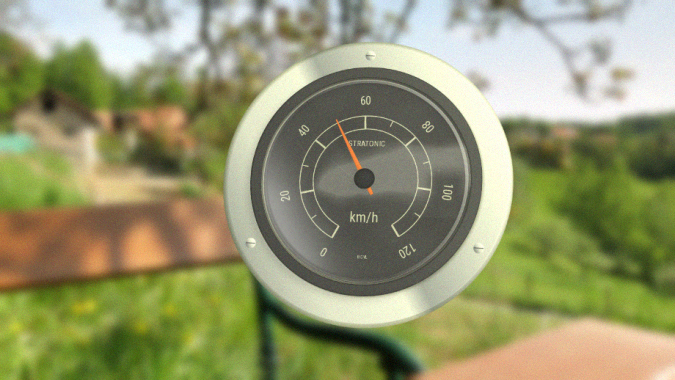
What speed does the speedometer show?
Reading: 50 km/h
